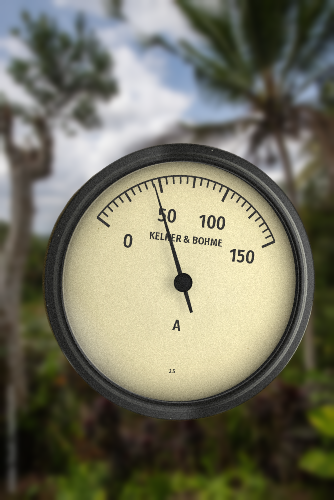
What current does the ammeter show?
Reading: 45 A
